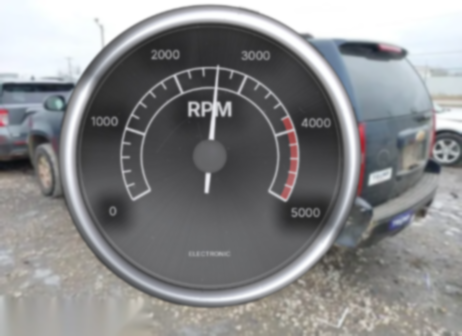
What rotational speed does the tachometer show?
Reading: 2600 rpm
